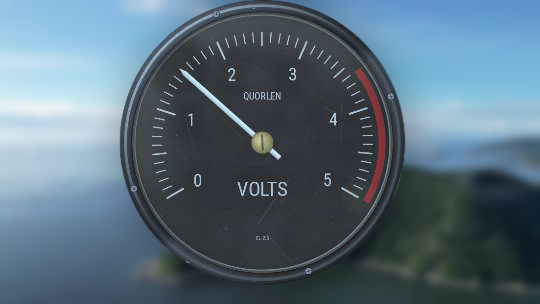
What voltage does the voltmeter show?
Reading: 1.5 V
